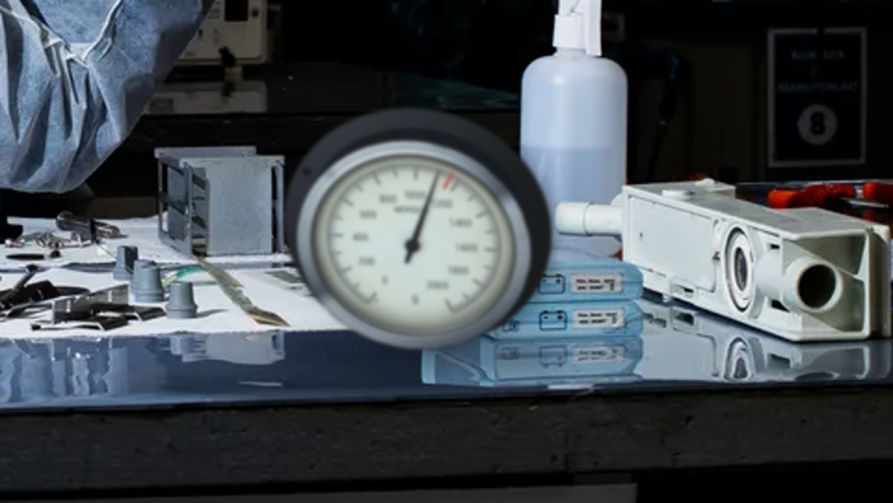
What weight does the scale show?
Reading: 1100 g
